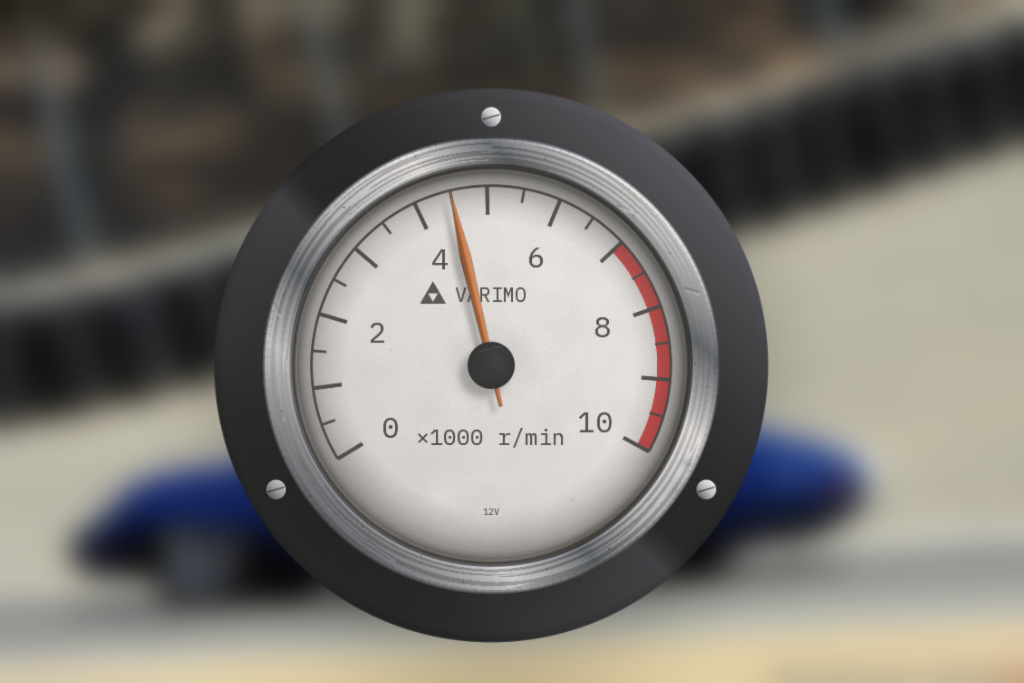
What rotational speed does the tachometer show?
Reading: 4500 rpm
